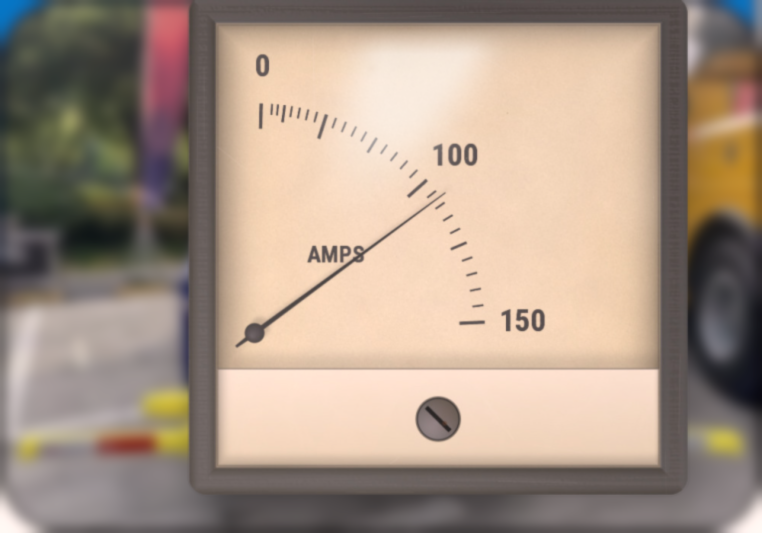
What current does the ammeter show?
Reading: 107.5 A
